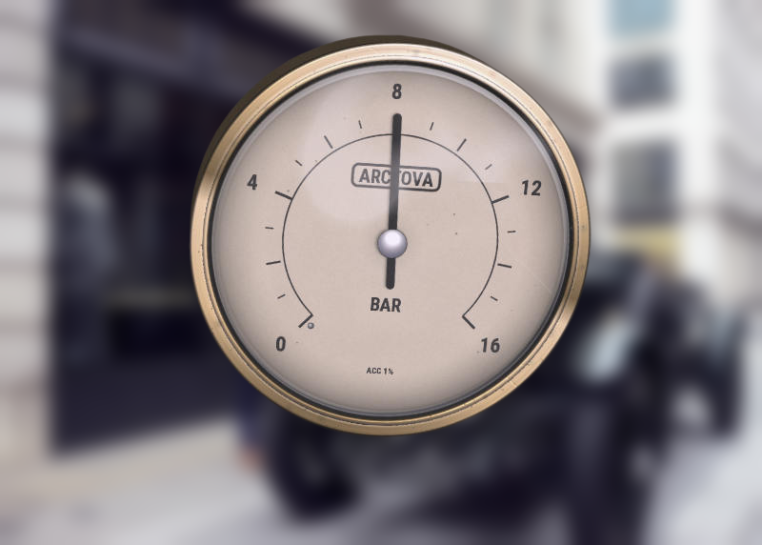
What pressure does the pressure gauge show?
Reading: 8 bar
